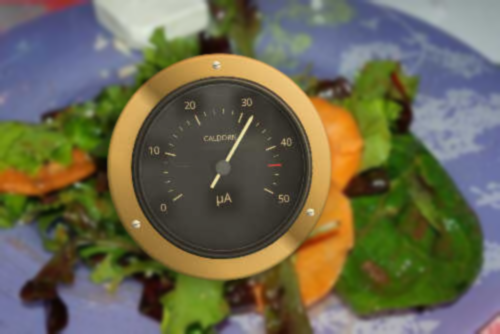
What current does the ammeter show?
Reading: 32 µA
